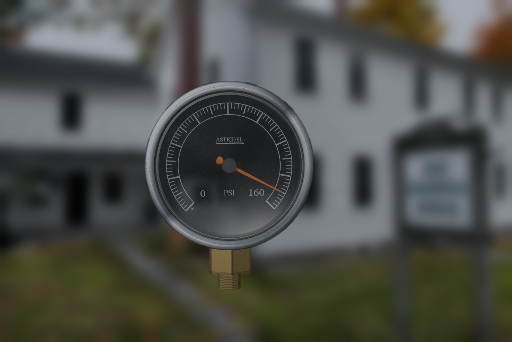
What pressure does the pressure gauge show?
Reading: 150 psi
